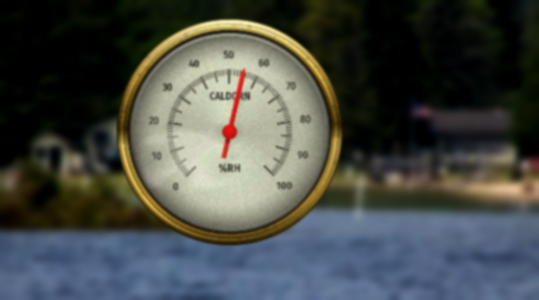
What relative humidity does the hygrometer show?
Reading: 55 %
